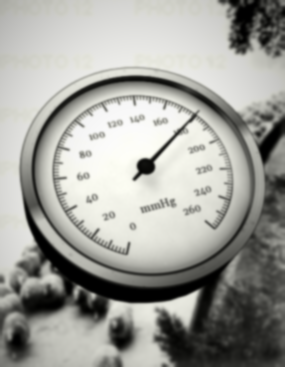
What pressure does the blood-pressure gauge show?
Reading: 180 mmHg
